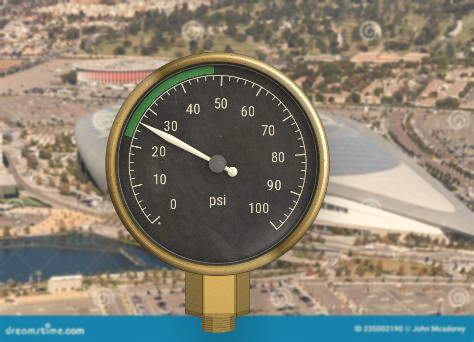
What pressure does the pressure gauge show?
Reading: 26 psi
